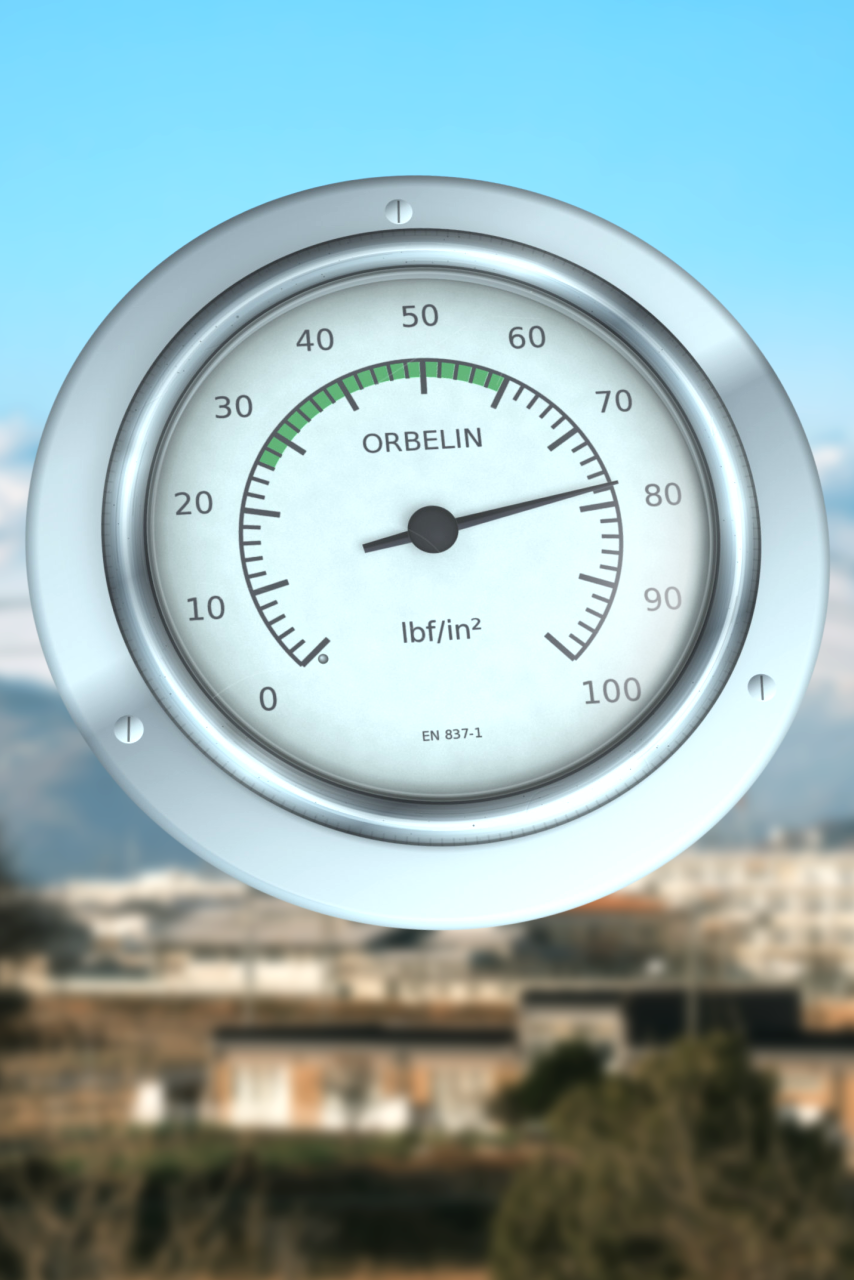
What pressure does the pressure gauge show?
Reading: 78 psi
